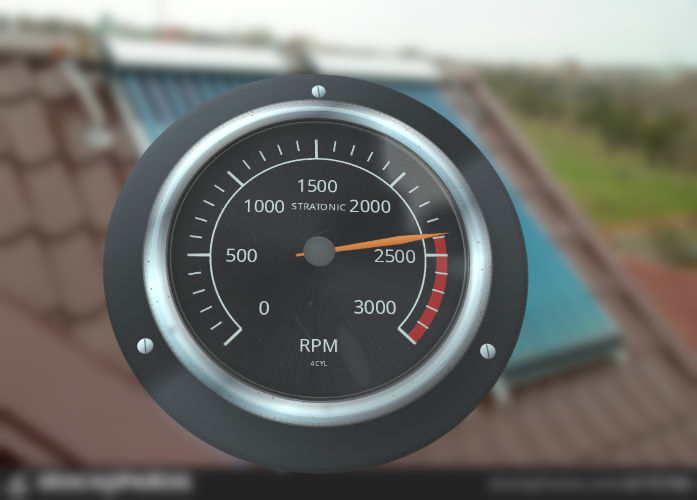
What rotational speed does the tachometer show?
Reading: 2400 rpm
